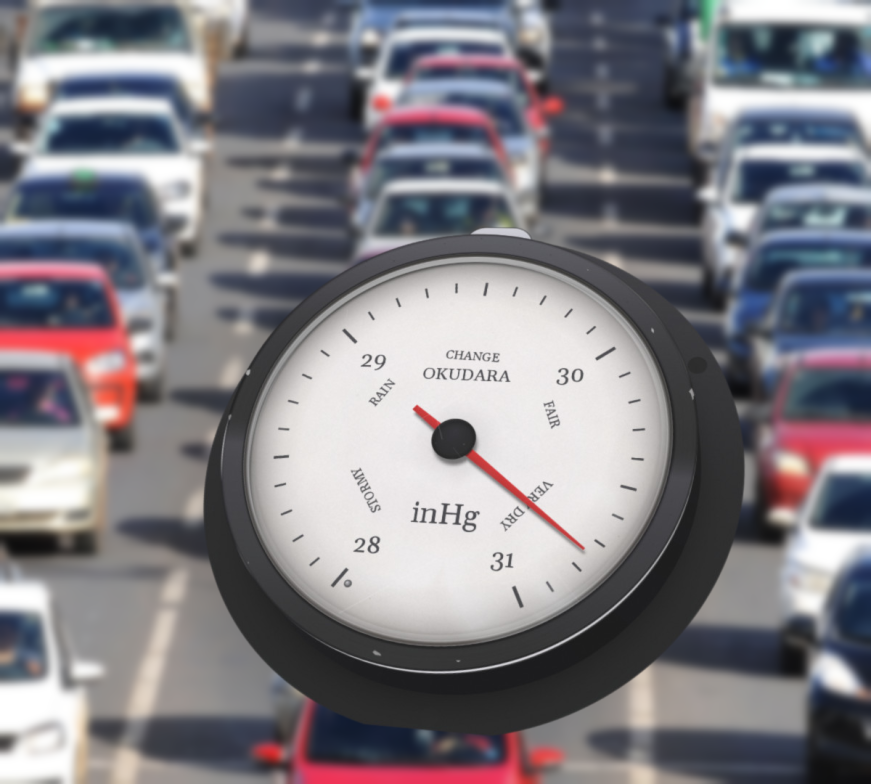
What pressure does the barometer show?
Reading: 30.75 inHg
